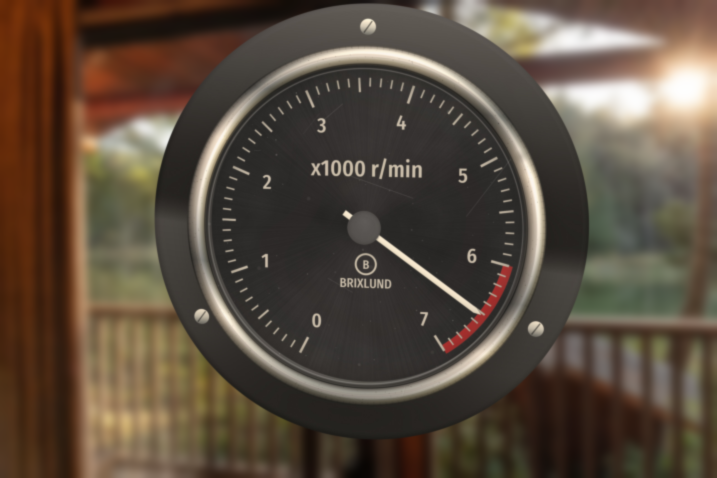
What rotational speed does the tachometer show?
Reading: 6500 rpm
